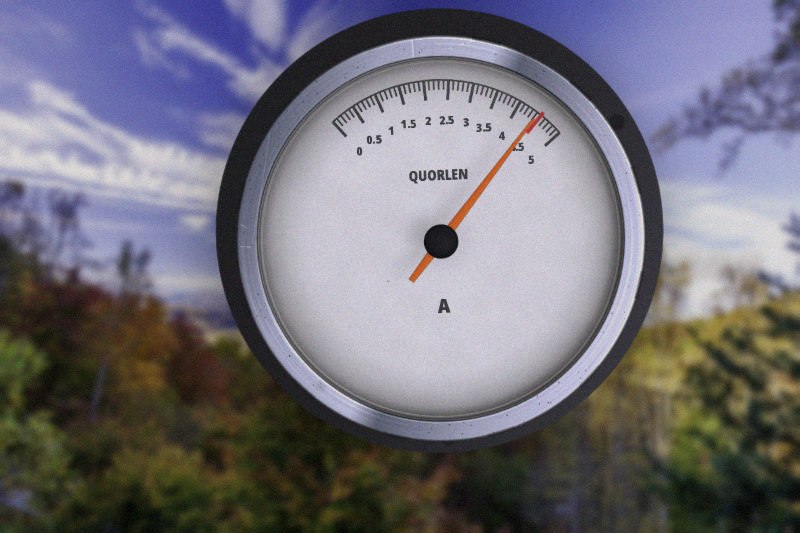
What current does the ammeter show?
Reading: 4.4 A
